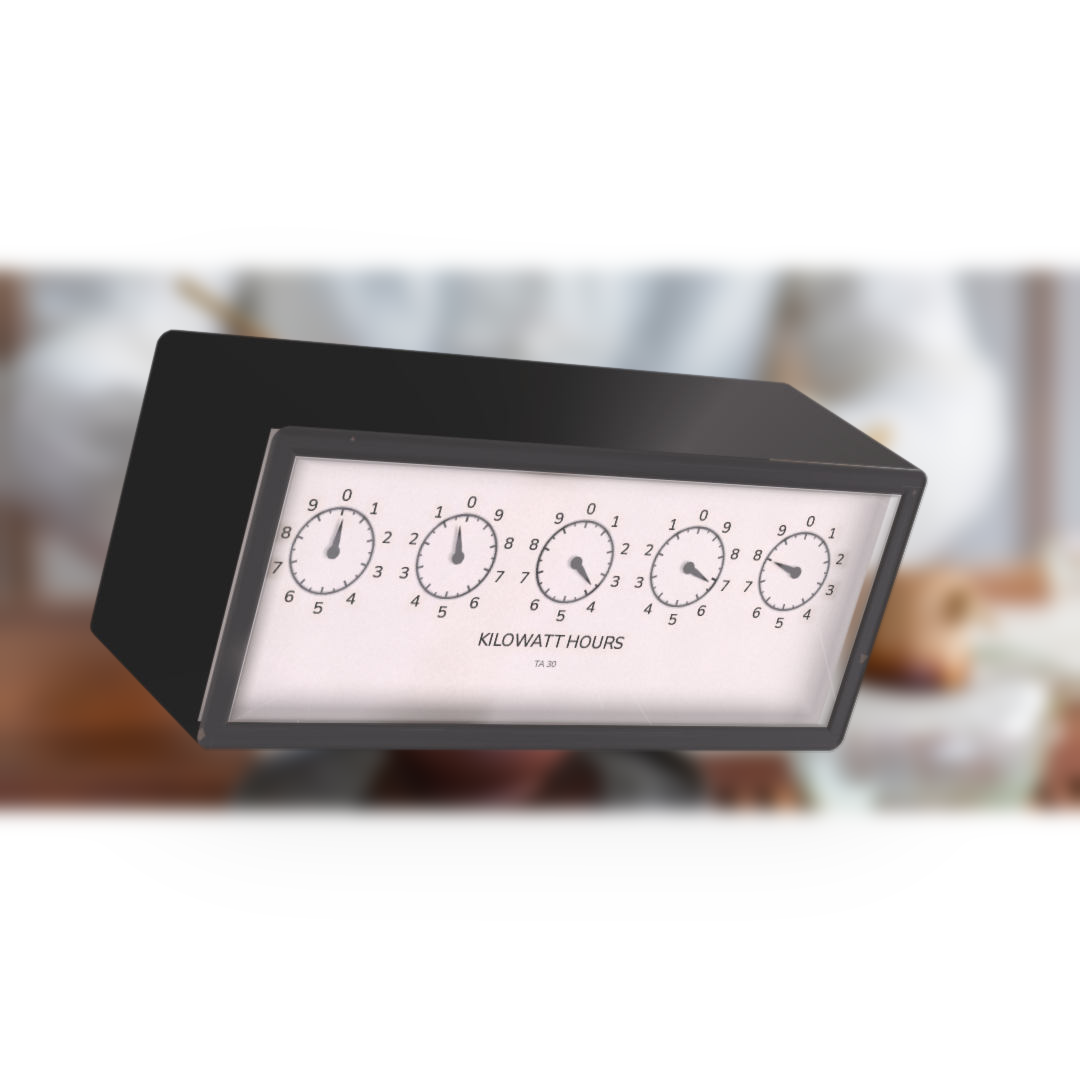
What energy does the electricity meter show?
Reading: 368 kWh
